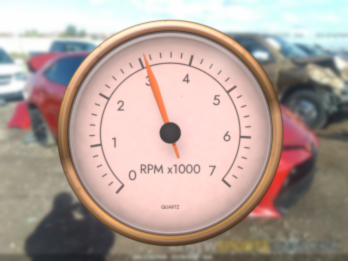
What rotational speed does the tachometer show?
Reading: 3100 rpm
